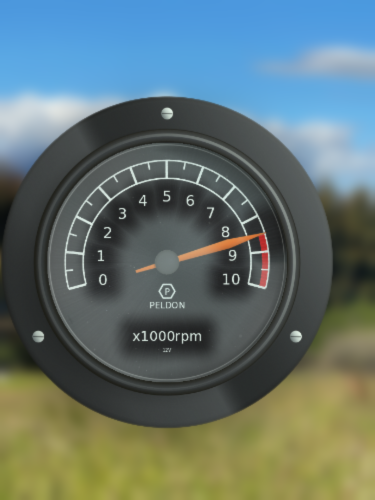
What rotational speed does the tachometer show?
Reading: 8500 rpm
